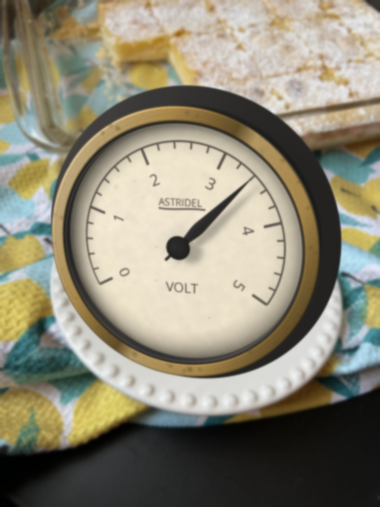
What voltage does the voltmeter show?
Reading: 3.4 V
